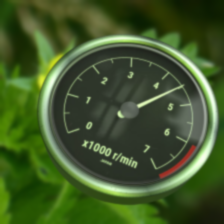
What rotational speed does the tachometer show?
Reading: 4500 rpm
